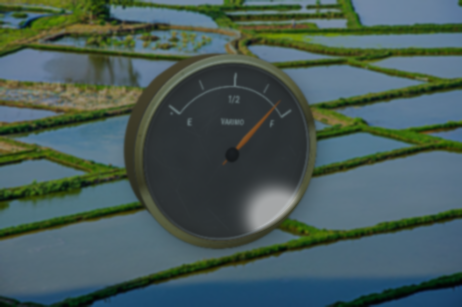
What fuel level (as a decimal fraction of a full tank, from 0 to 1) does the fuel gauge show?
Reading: 0.875
